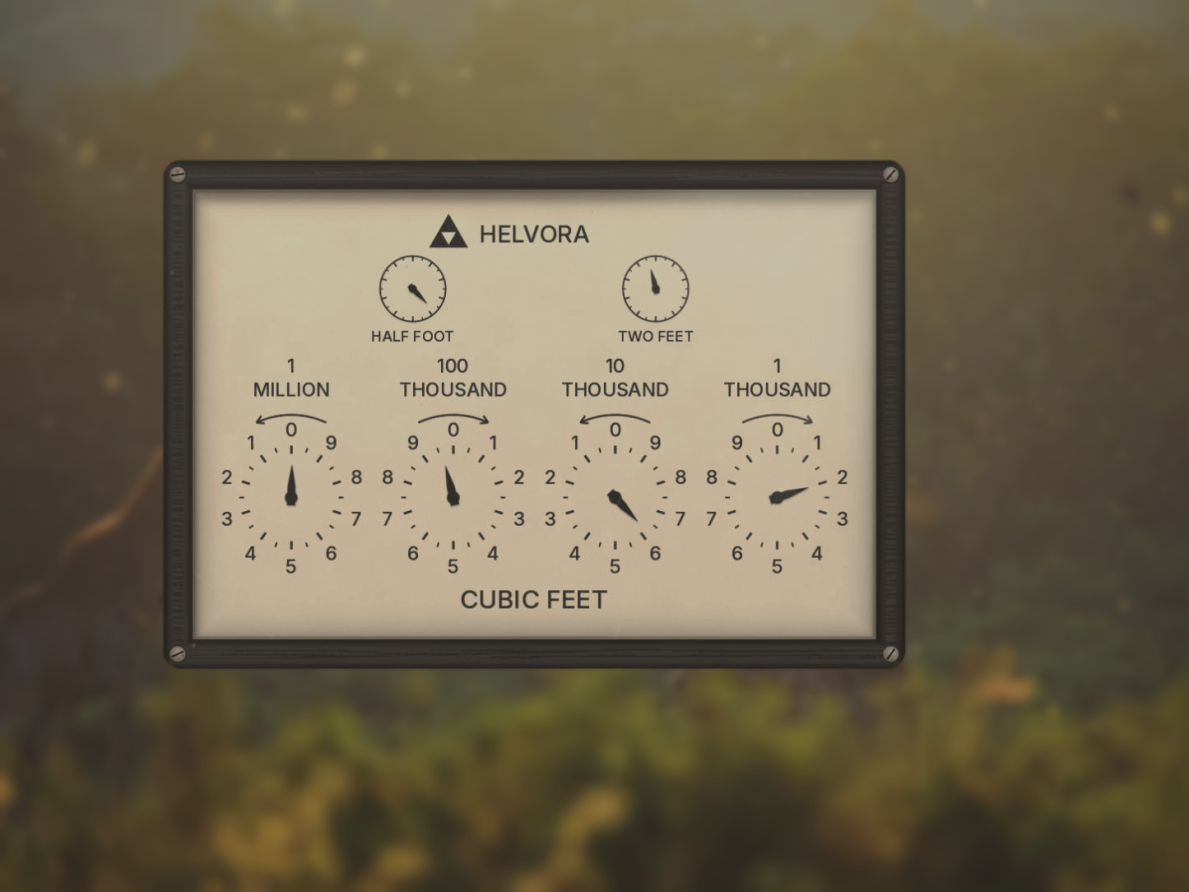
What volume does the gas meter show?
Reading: 996200 ft³
